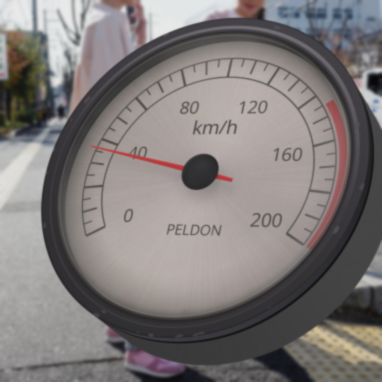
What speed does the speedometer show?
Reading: 35 km/h
